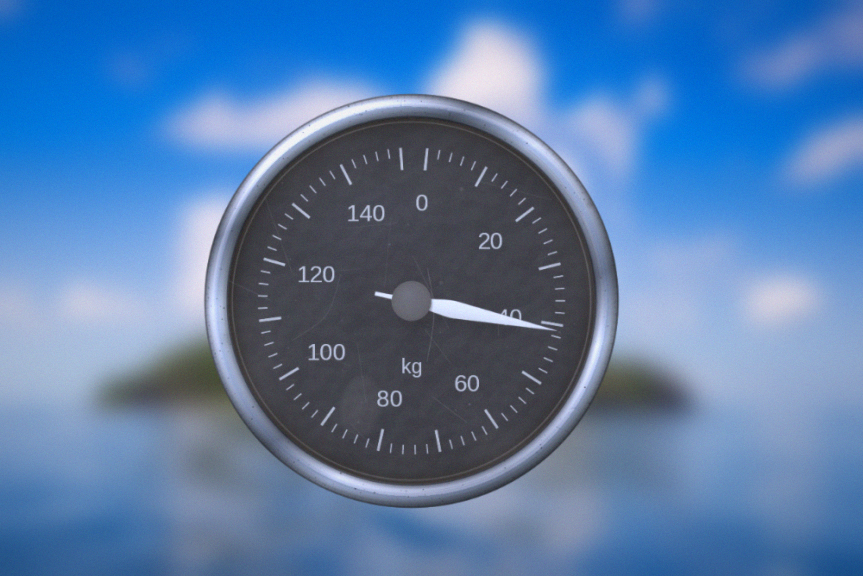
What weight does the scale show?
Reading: 41 kg
